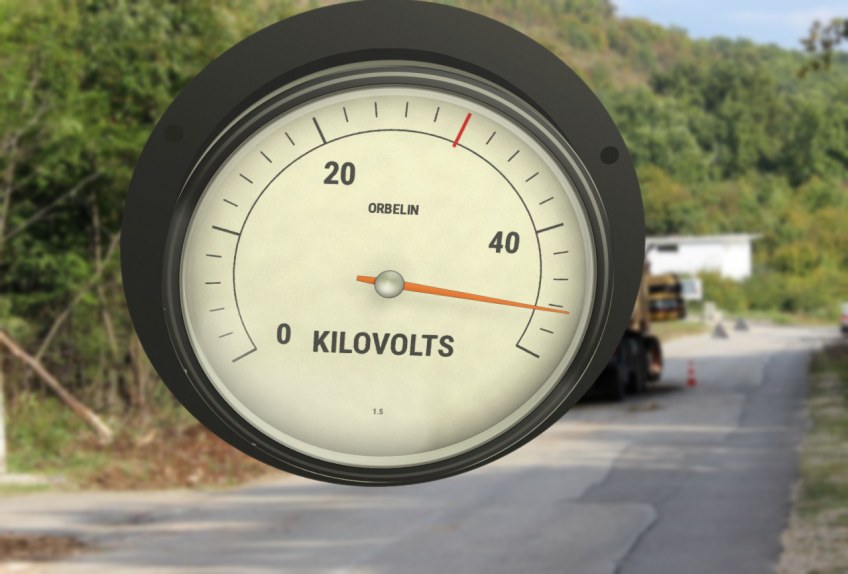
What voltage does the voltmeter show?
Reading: 46 kV
